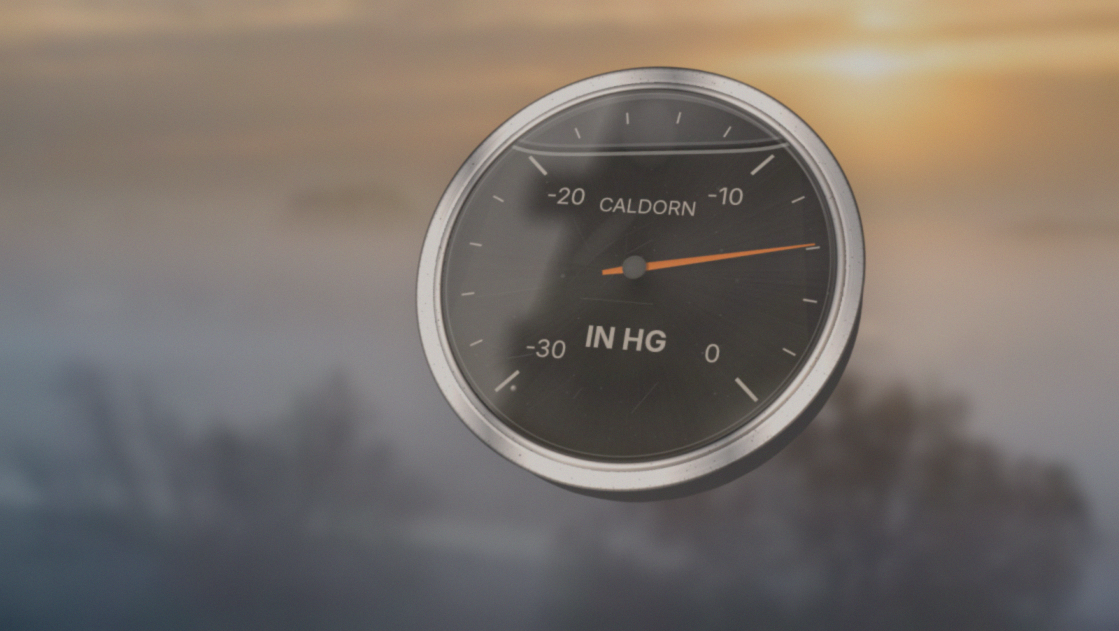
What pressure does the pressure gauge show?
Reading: -6 inHg
